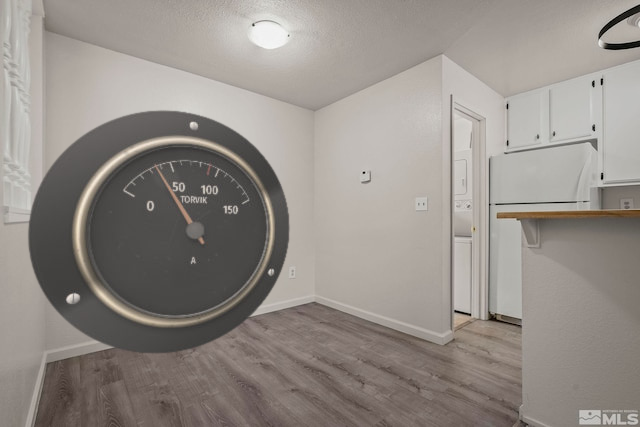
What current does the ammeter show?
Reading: 35 A
